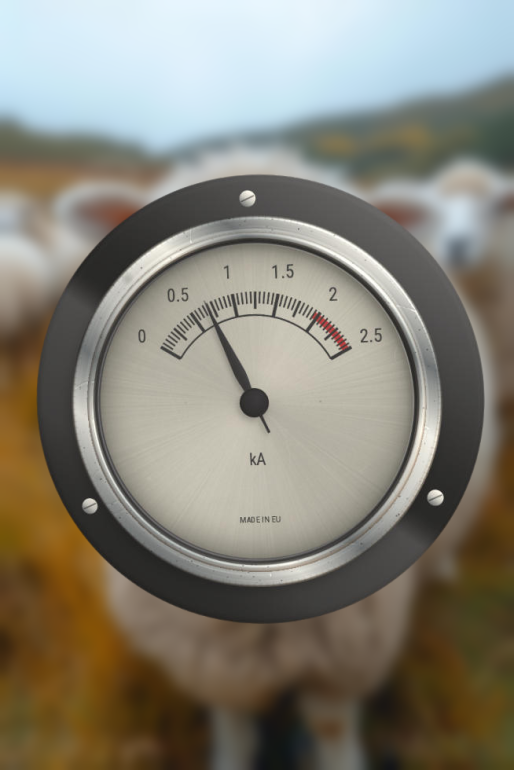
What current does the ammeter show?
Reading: 0.7 kA
